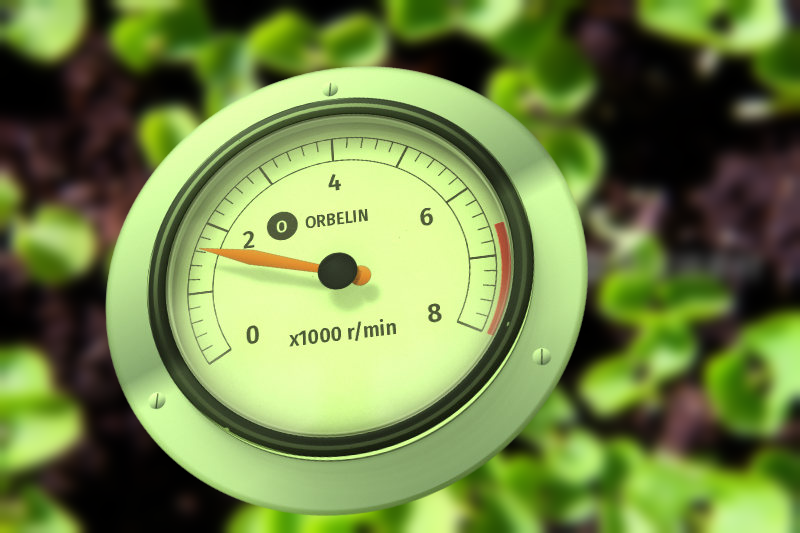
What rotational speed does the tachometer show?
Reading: 1600 rpm
